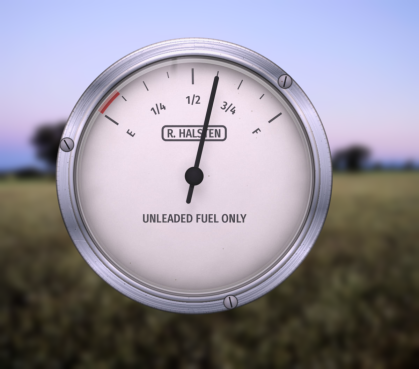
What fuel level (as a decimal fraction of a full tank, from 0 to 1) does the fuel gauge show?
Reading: 0.625
